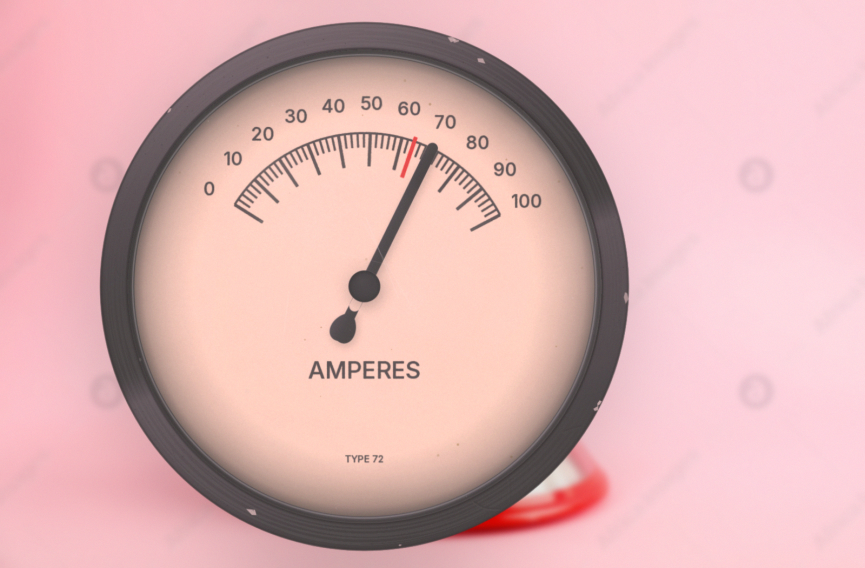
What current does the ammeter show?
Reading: 70 A
